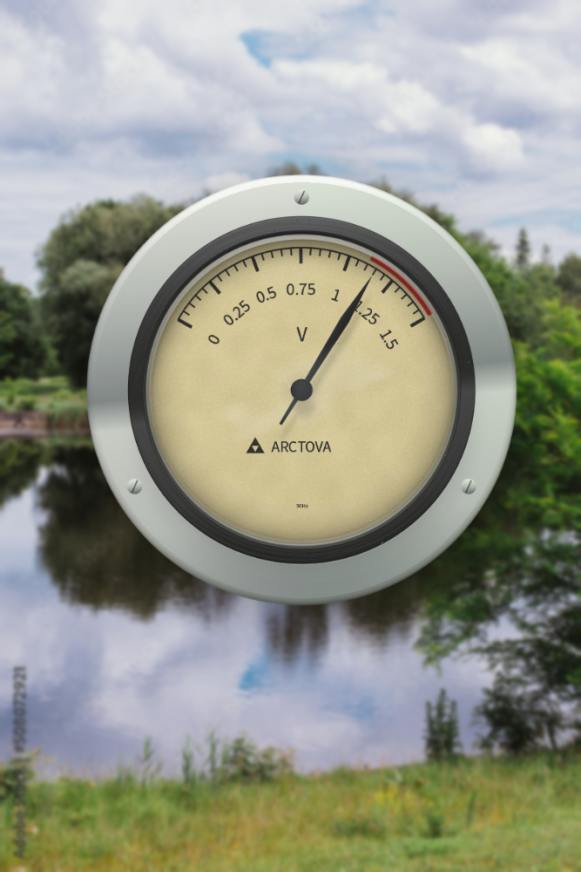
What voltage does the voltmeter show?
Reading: 1.15 V
